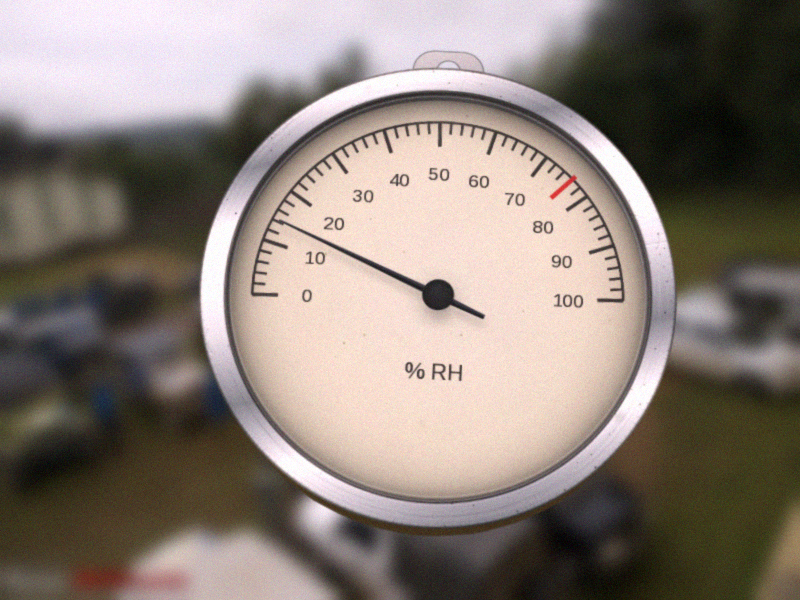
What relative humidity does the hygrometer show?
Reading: 14 %
